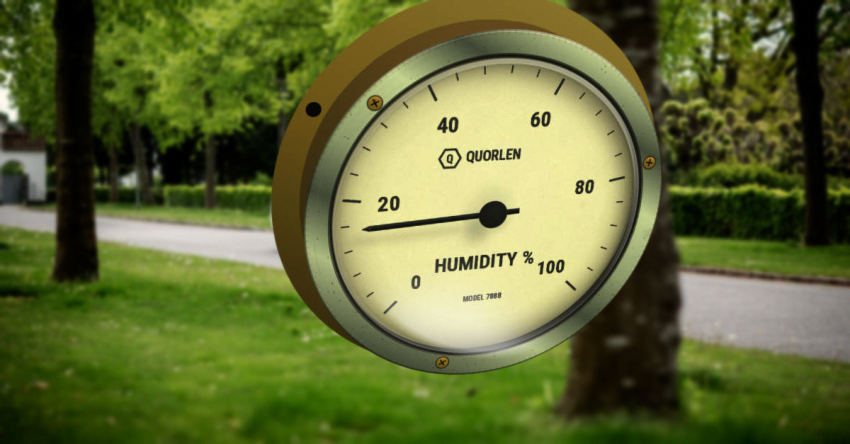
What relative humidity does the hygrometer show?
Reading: 16 %
